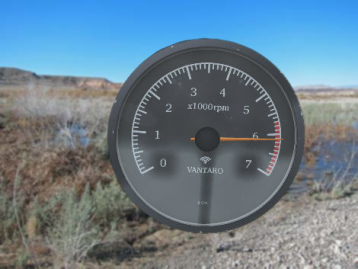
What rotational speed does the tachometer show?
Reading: 6100 rpm
